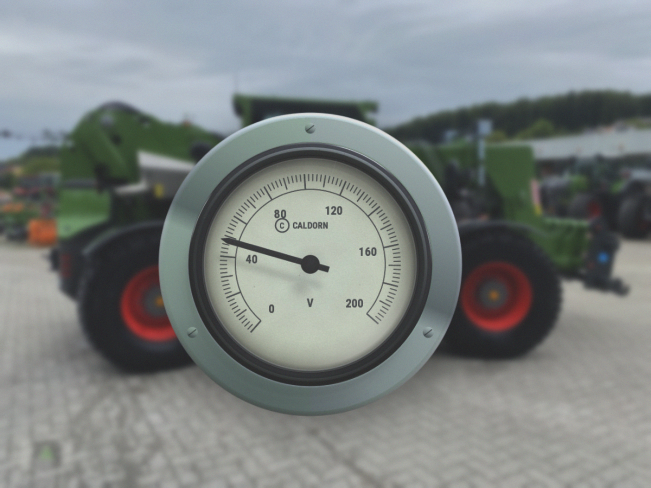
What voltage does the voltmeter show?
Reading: 48 V
